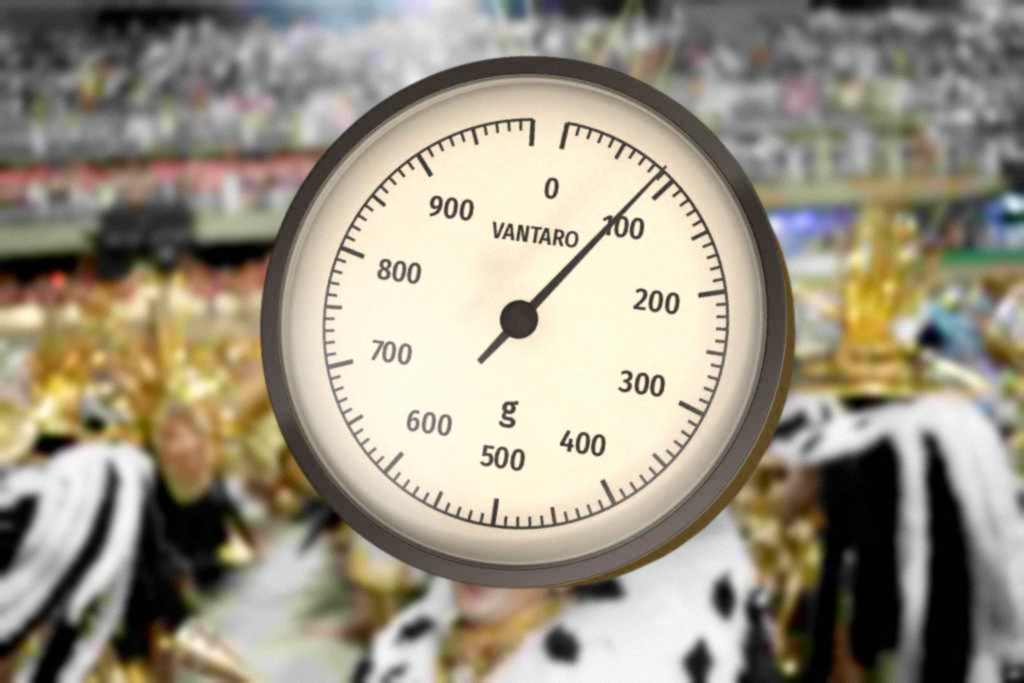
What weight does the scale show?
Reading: 90 g
